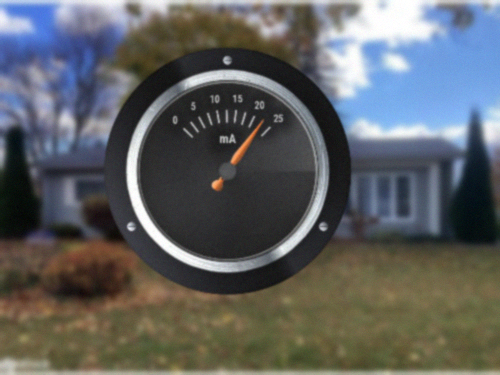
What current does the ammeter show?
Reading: 22.5 mA
